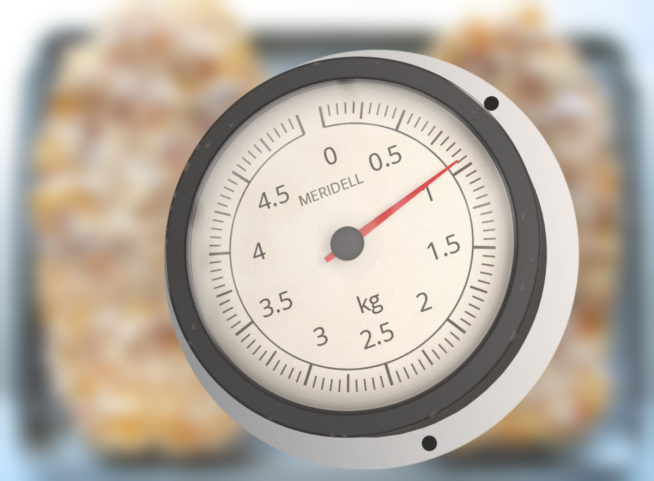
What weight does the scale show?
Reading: 0.95 kg
